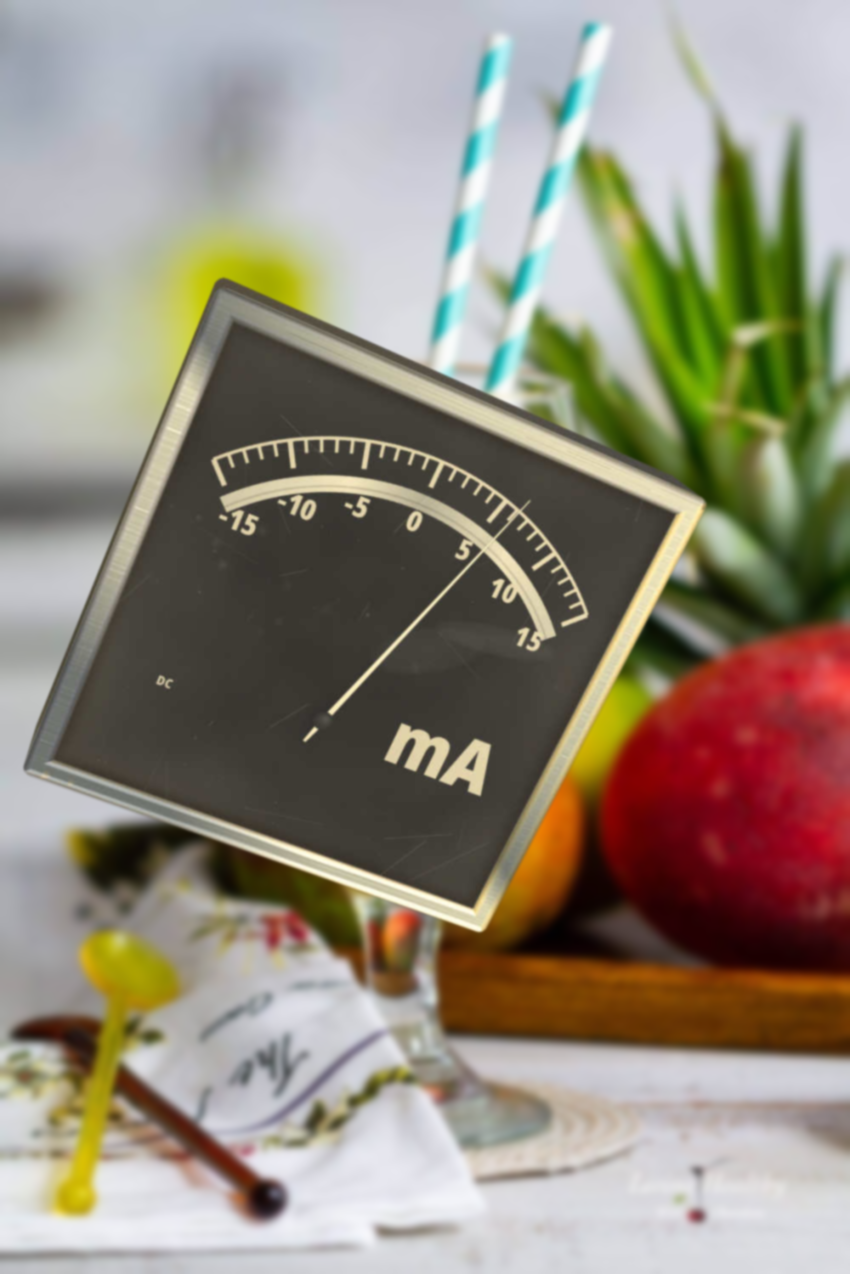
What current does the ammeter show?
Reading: 6 mA
